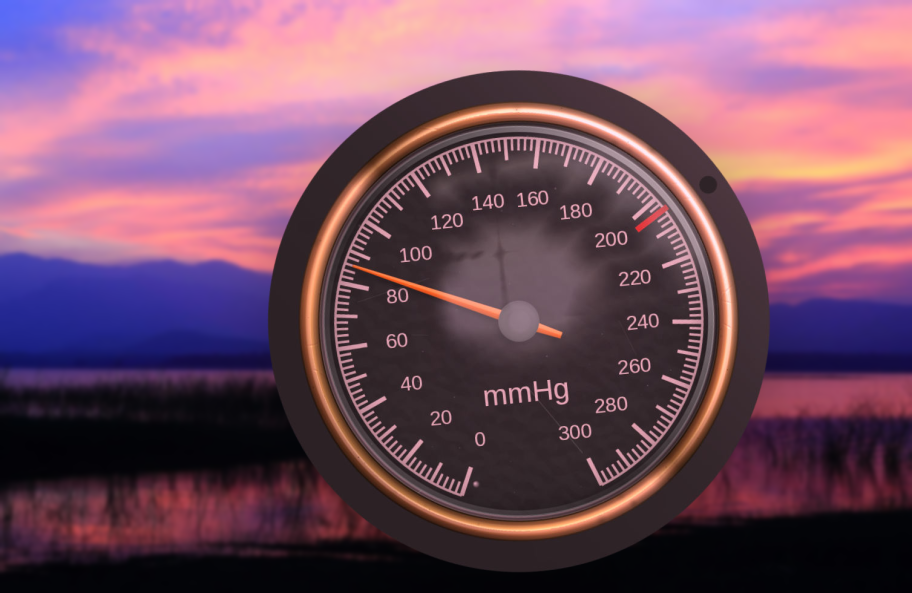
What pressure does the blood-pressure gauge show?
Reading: 86 mmHg
